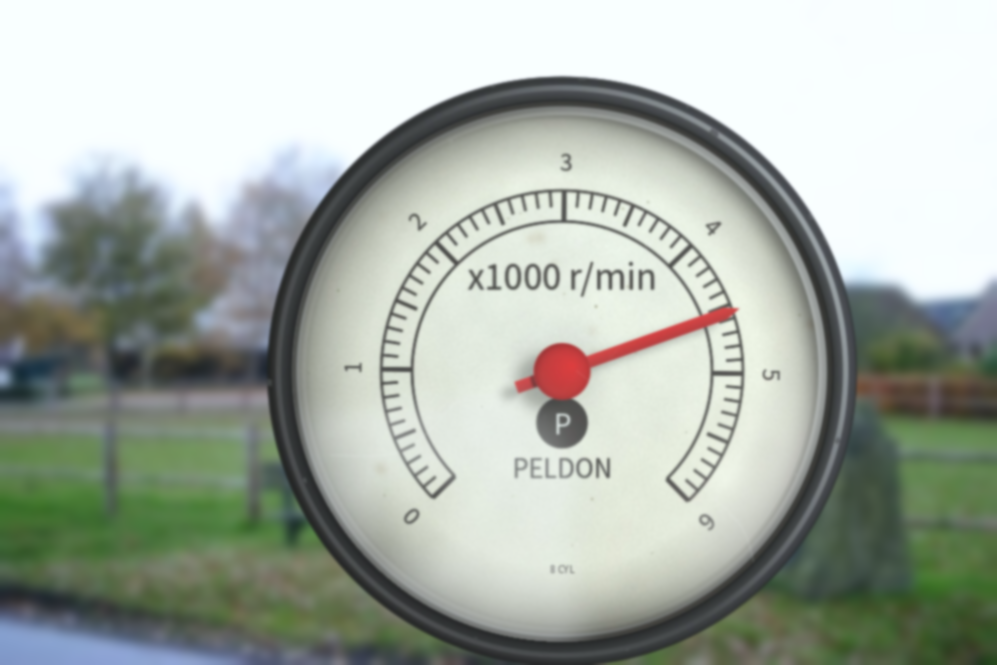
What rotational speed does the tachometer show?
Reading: 4550 rpm
